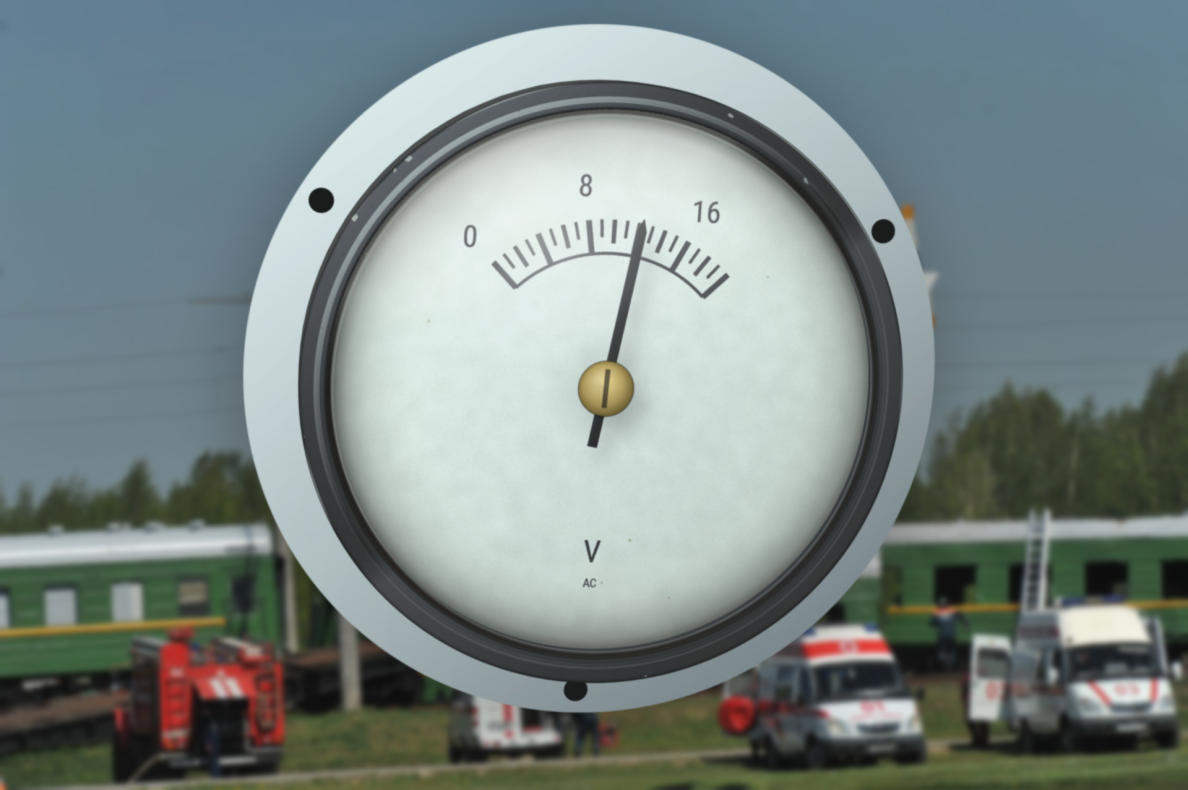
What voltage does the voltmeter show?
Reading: 12 V
